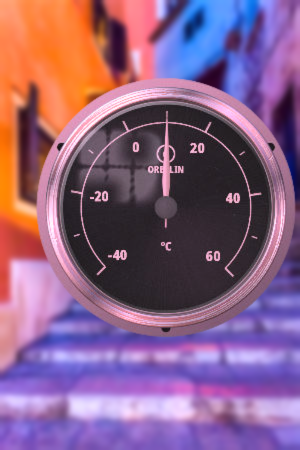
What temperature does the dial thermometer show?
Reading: 10 °C
